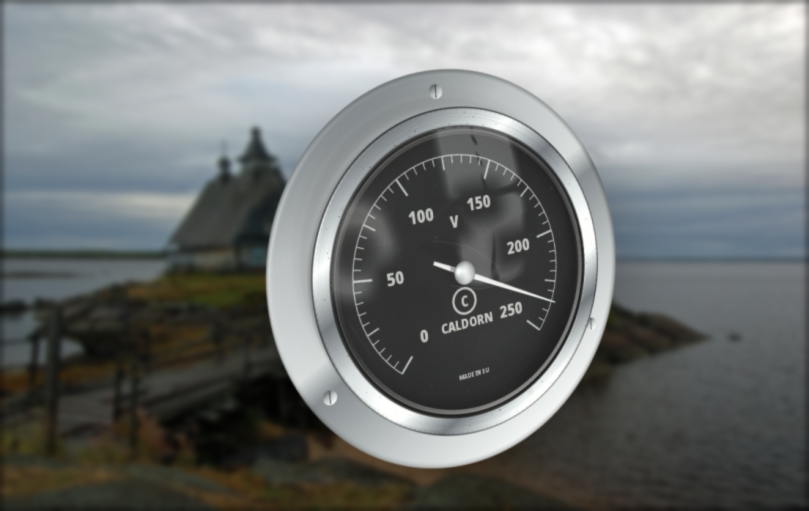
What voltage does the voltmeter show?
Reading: 235 V
